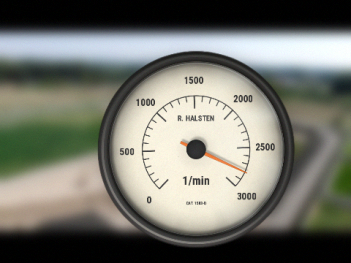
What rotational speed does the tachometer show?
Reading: 2800 rpm
